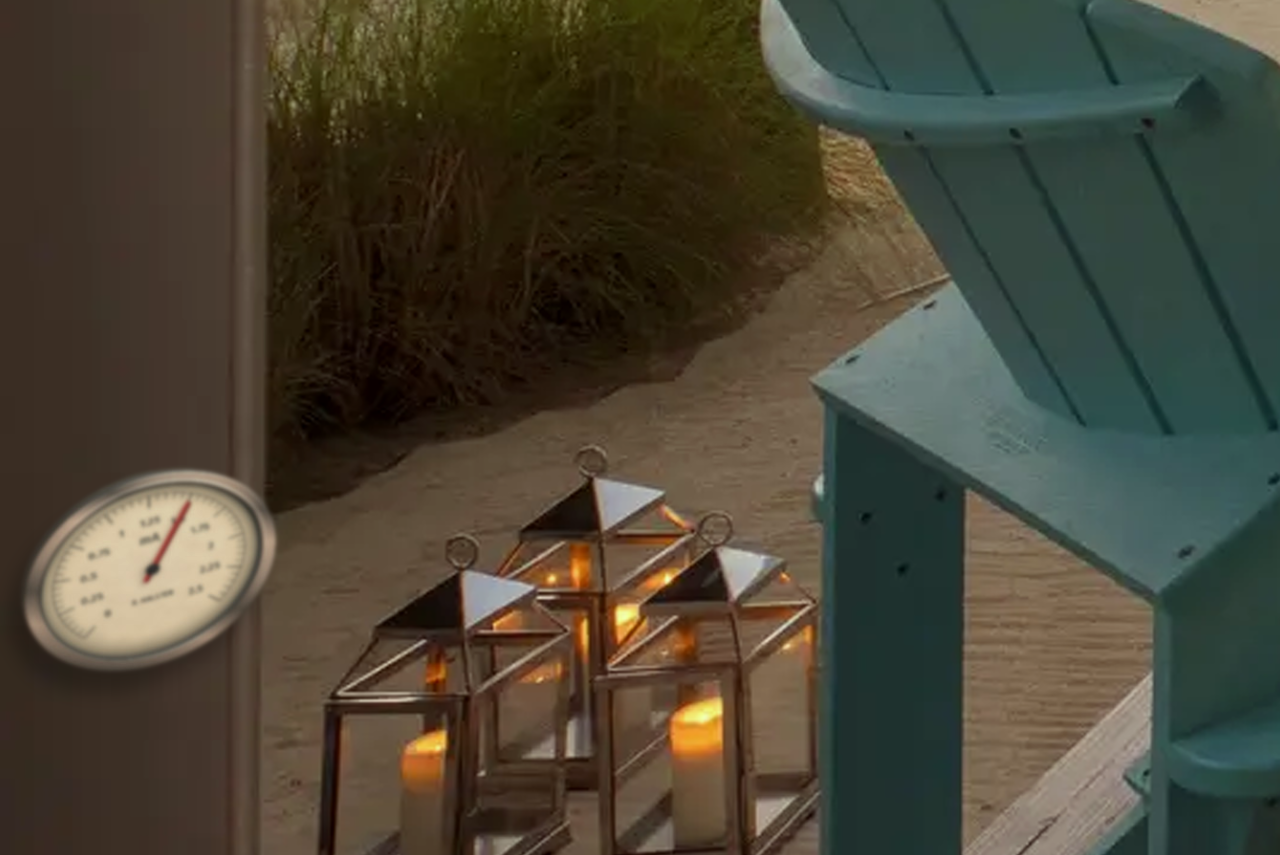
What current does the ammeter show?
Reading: 1.5 mA
